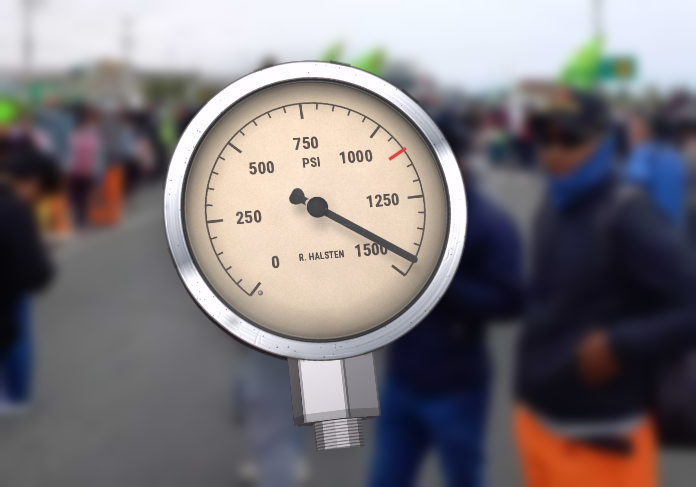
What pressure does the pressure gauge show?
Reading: 1450 psi
